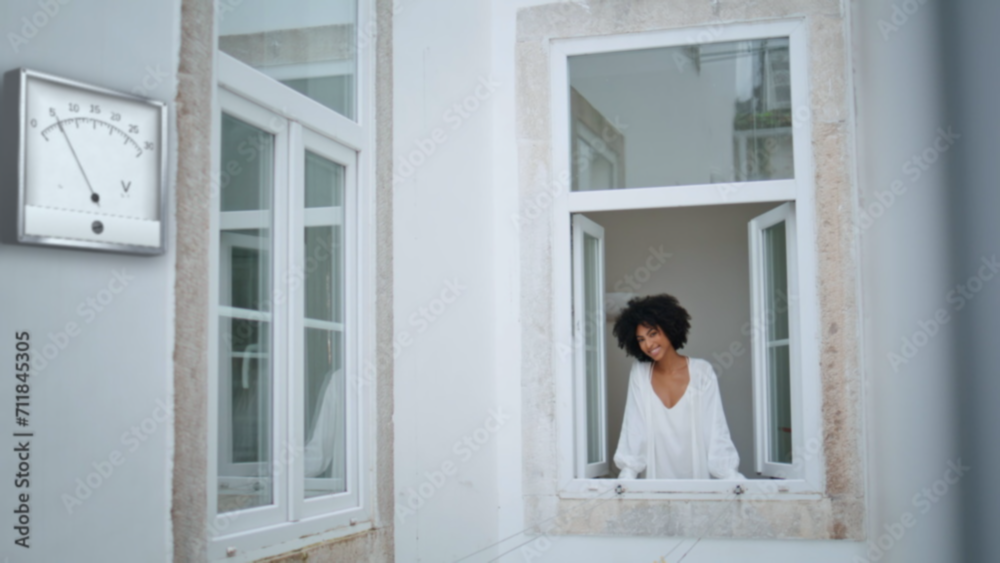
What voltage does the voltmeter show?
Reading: 5 V
